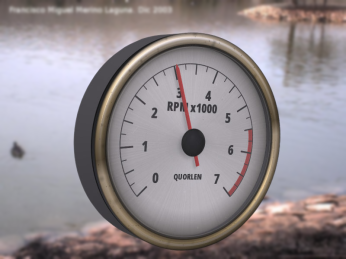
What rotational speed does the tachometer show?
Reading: 3000 rpm
